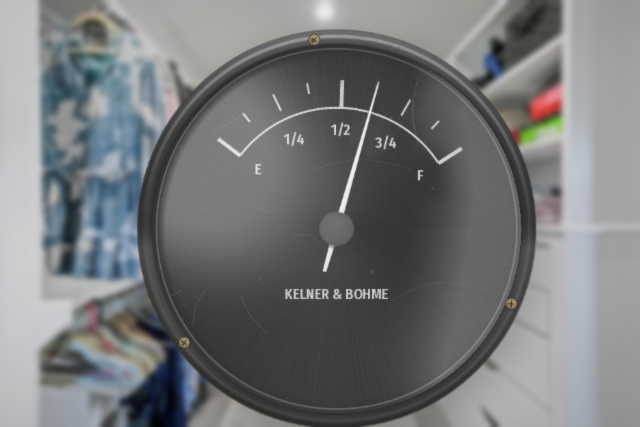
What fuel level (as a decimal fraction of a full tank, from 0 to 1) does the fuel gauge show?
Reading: 0.625
